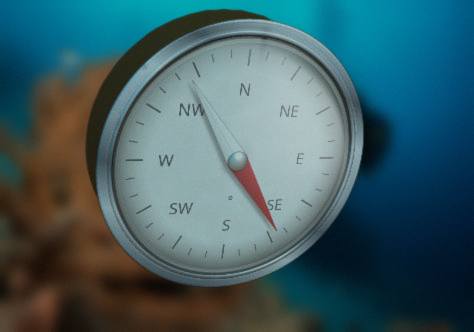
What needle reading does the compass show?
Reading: 145 °
